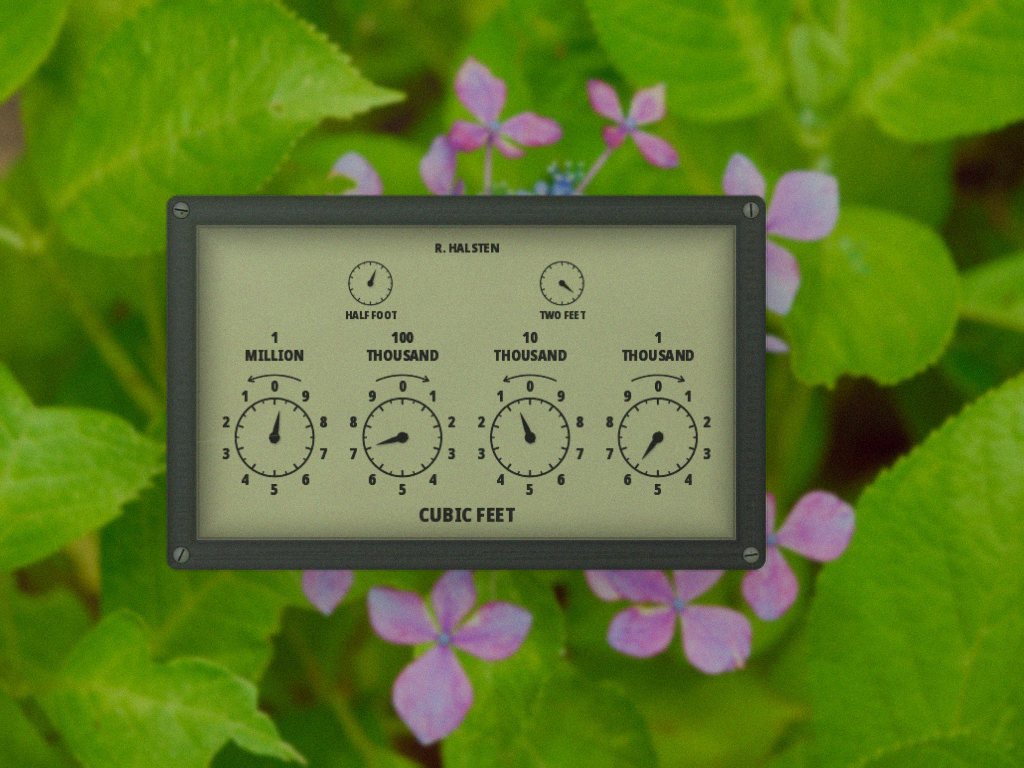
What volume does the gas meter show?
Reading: 970600 ft³
